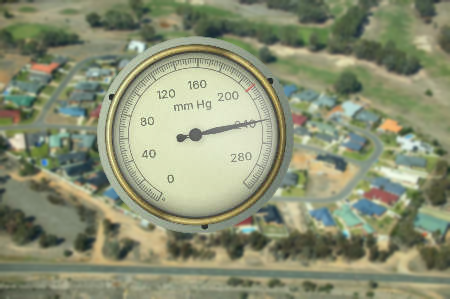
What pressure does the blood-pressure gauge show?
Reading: 240 mmHg
